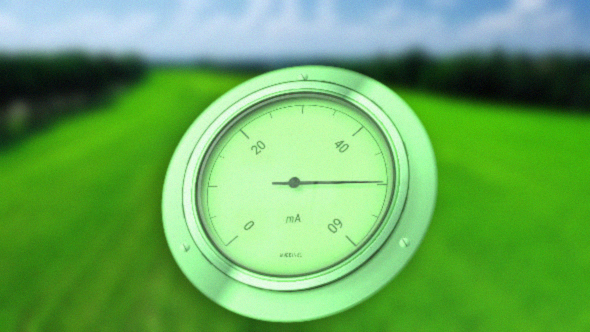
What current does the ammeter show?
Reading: 50 mA
